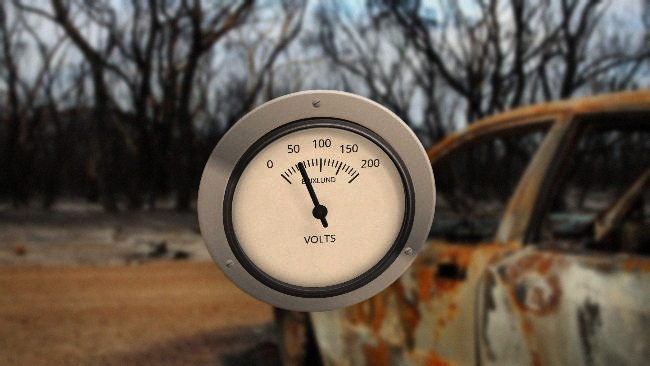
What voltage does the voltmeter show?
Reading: 50 V
